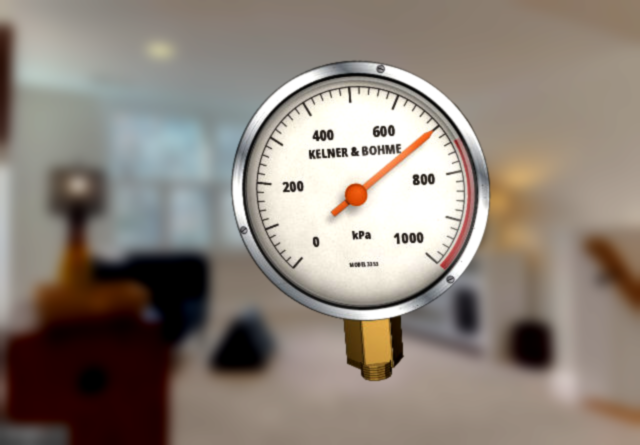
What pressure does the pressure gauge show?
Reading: 700 kPa
